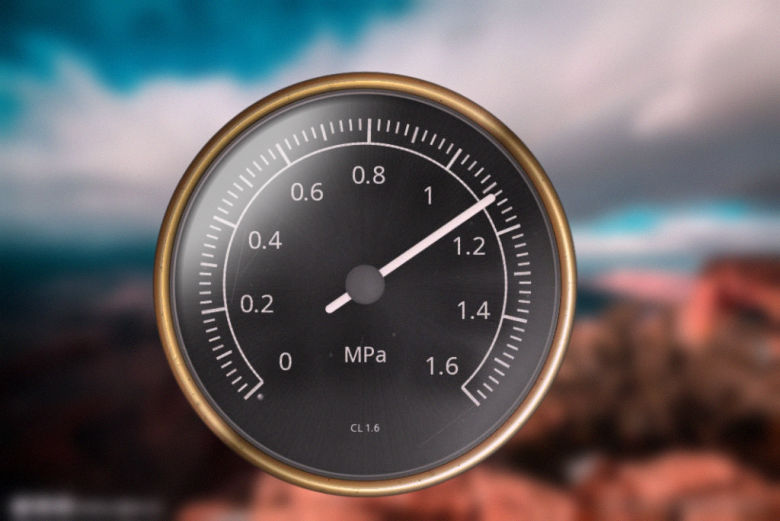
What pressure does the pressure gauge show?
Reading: 1.12 MPa
